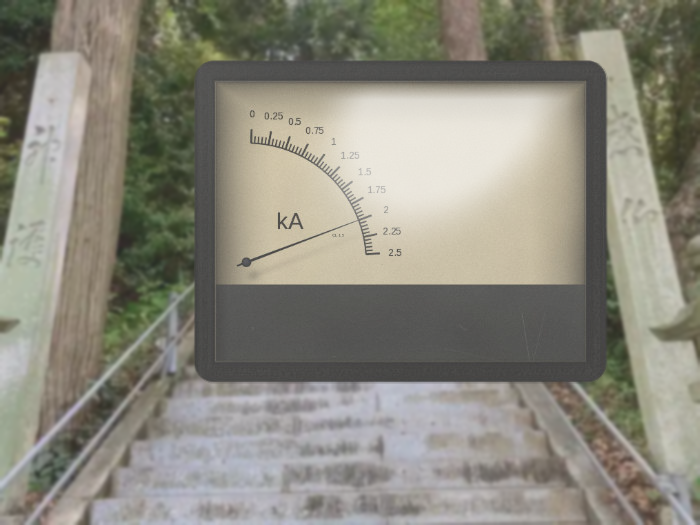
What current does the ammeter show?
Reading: 2 kA
